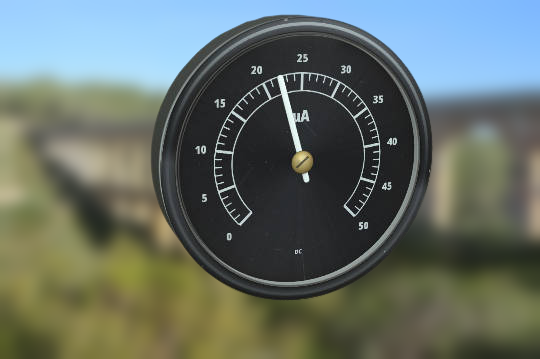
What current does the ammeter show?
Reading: 22 µA
